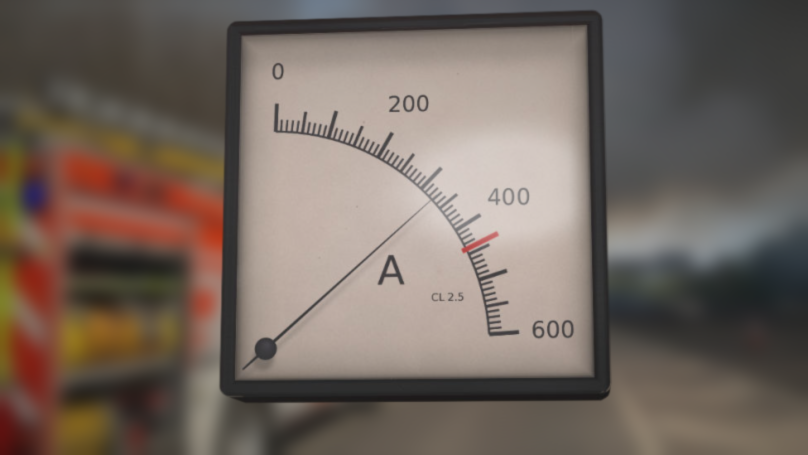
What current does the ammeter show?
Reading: 330 A
